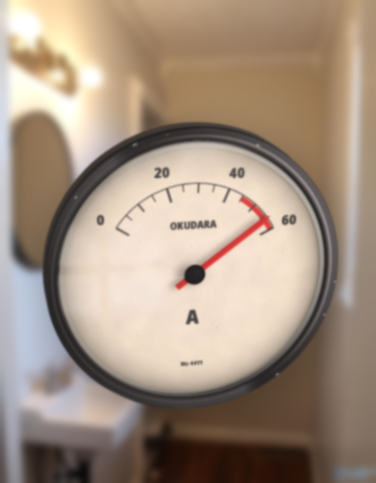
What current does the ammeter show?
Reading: 55 A
